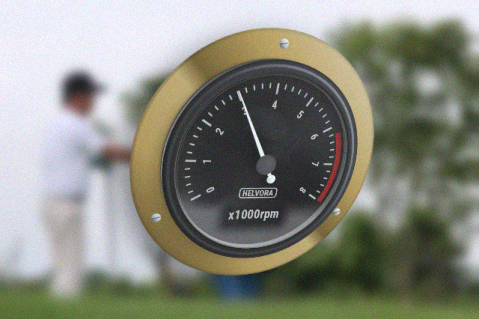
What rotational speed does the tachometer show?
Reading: 3000 rpm
